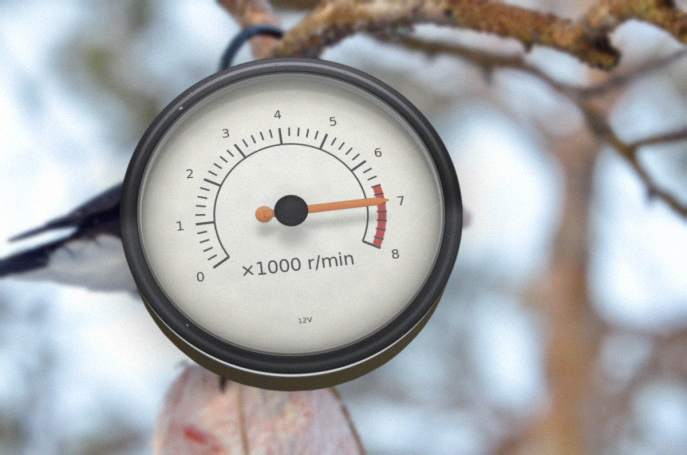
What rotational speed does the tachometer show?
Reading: 7000 rpm
